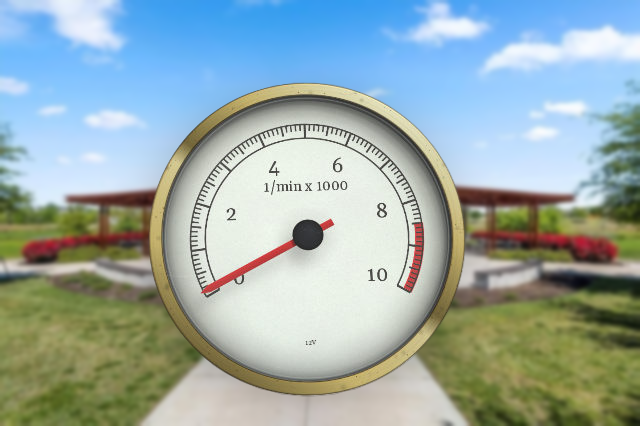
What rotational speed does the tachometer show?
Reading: 100 rpm
